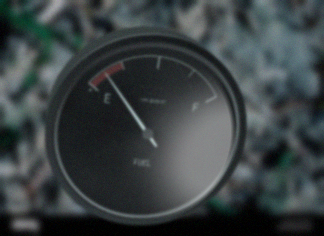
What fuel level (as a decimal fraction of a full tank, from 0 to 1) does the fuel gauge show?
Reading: 0.125
